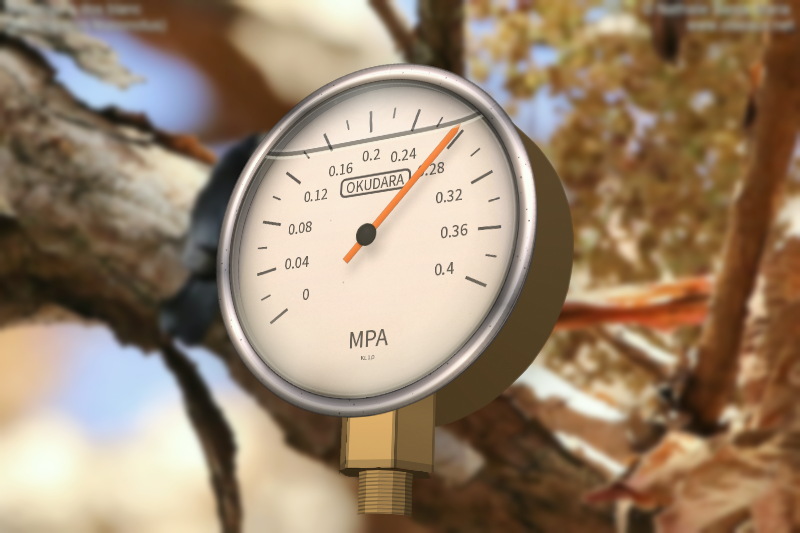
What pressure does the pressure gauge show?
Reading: 0.28 MPa
